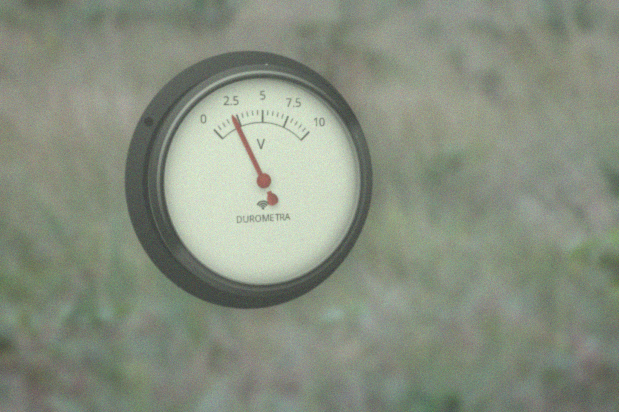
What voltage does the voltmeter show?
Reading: 2 V
